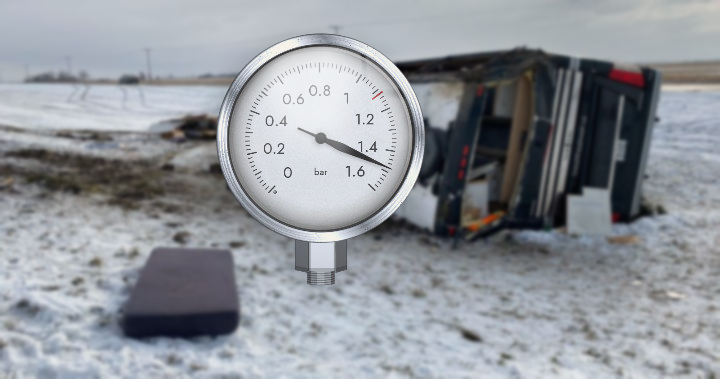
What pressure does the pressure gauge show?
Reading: 1.48 bar
